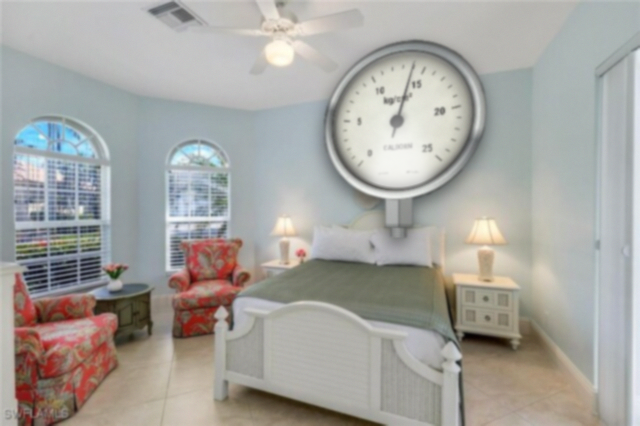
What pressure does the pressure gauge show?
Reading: 14 kg/cm²
